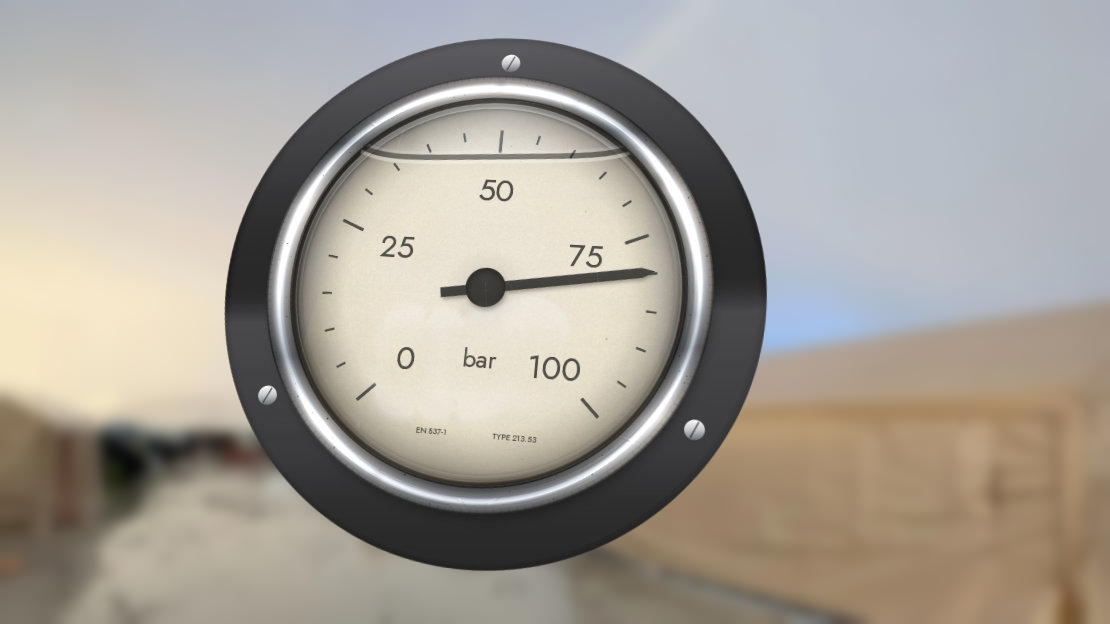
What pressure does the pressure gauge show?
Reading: 80 bar
